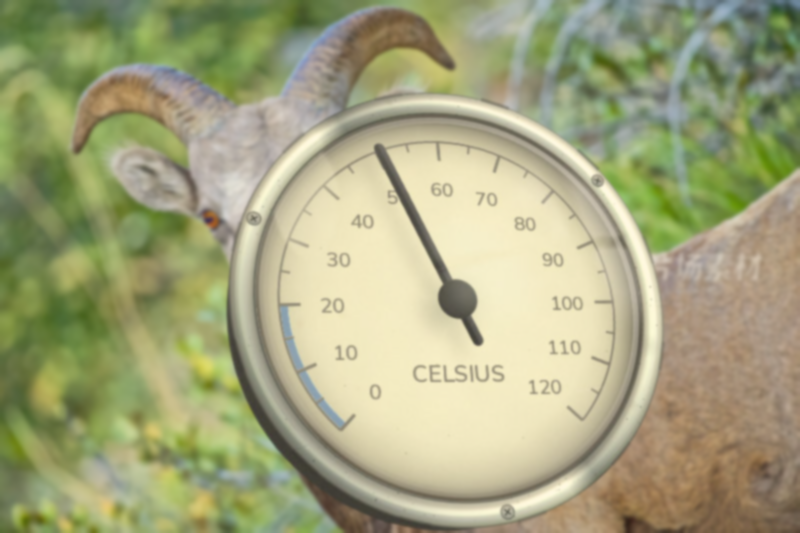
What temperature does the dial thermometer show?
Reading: 50 °C
